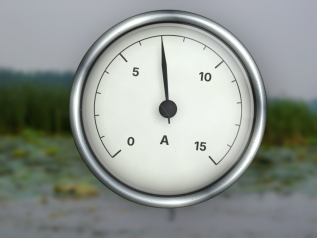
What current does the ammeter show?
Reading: 7 A
